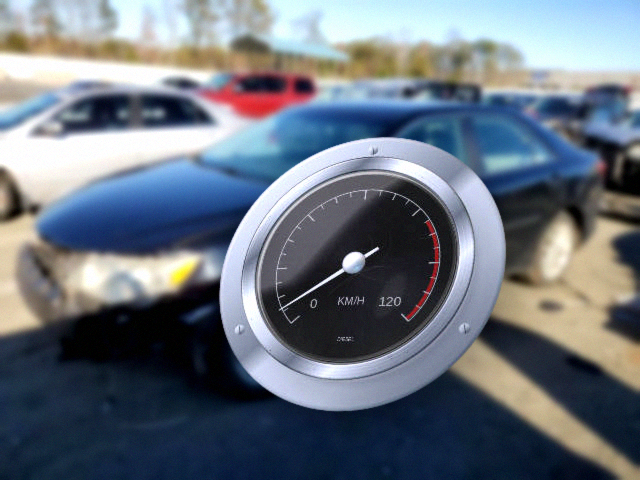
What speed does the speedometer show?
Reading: 5 km/h
